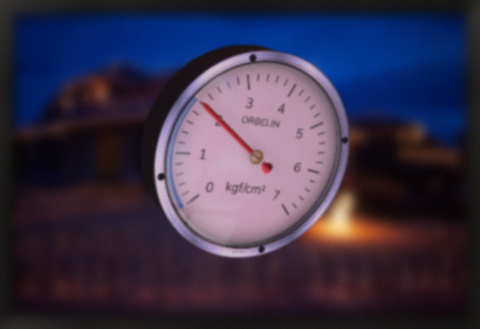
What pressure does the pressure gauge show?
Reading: 2 kg/cm²
